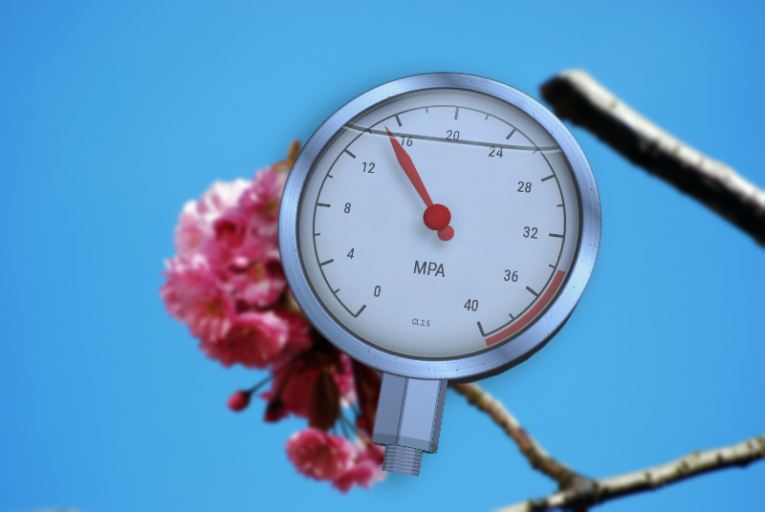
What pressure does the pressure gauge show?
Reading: 15 MPa
